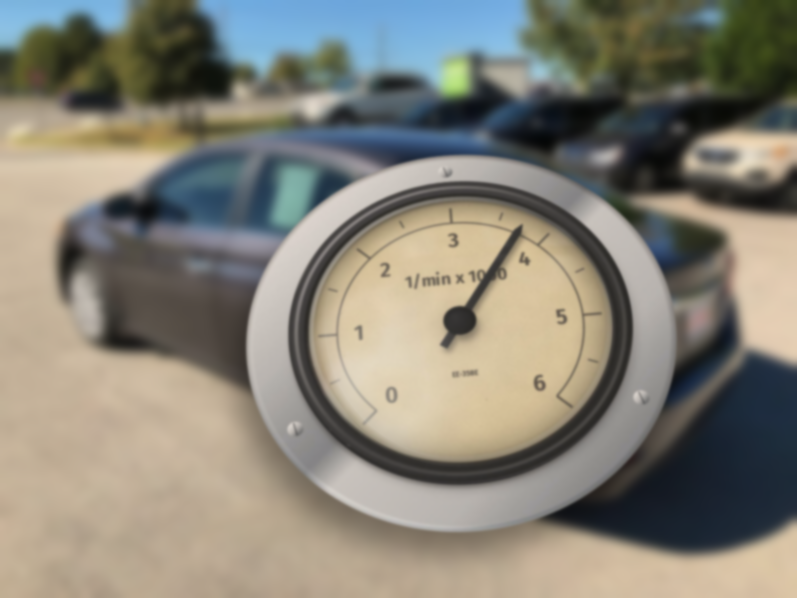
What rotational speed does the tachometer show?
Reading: 3750 rpm
